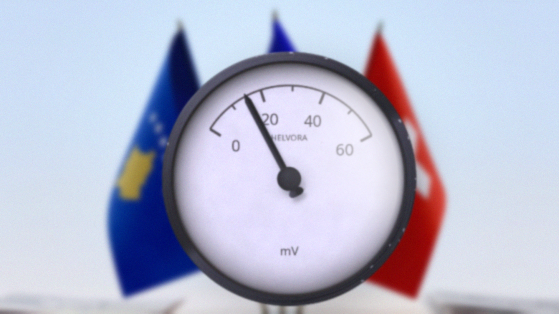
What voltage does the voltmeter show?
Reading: 15 mV
